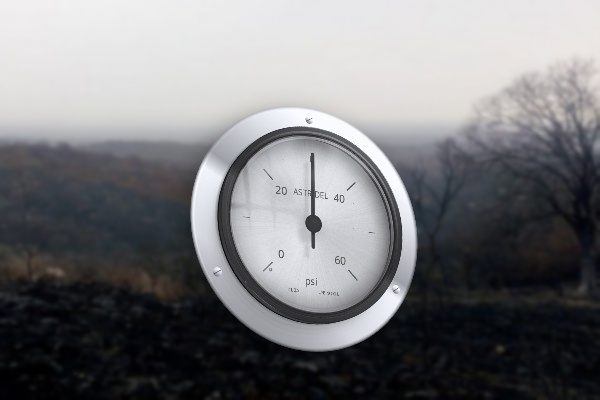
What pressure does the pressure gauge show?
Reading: 30 psi
